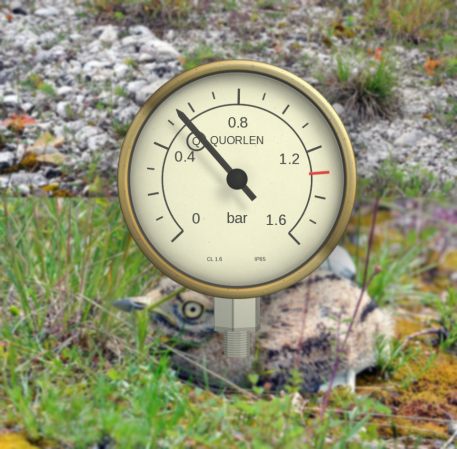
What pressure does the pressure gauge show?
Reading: 0.55 bar
